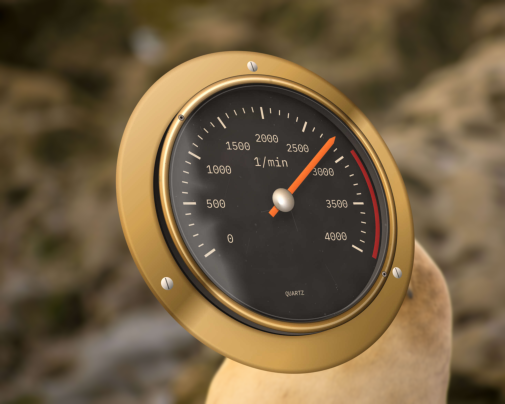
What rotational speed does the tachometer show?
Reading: 2800 rpm
